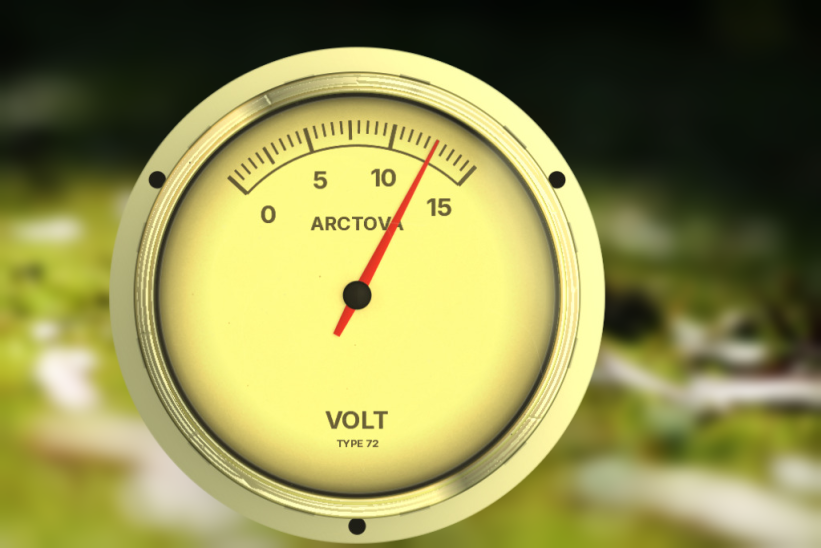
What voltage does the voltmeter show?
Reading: 12.5 V
